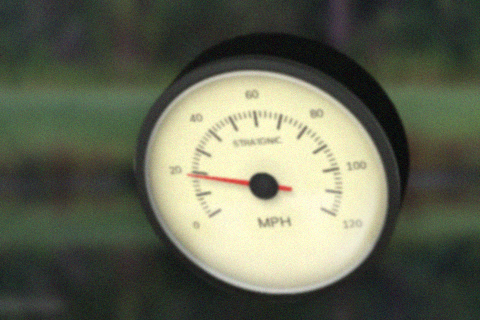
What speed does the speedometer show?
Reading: 20 mph
